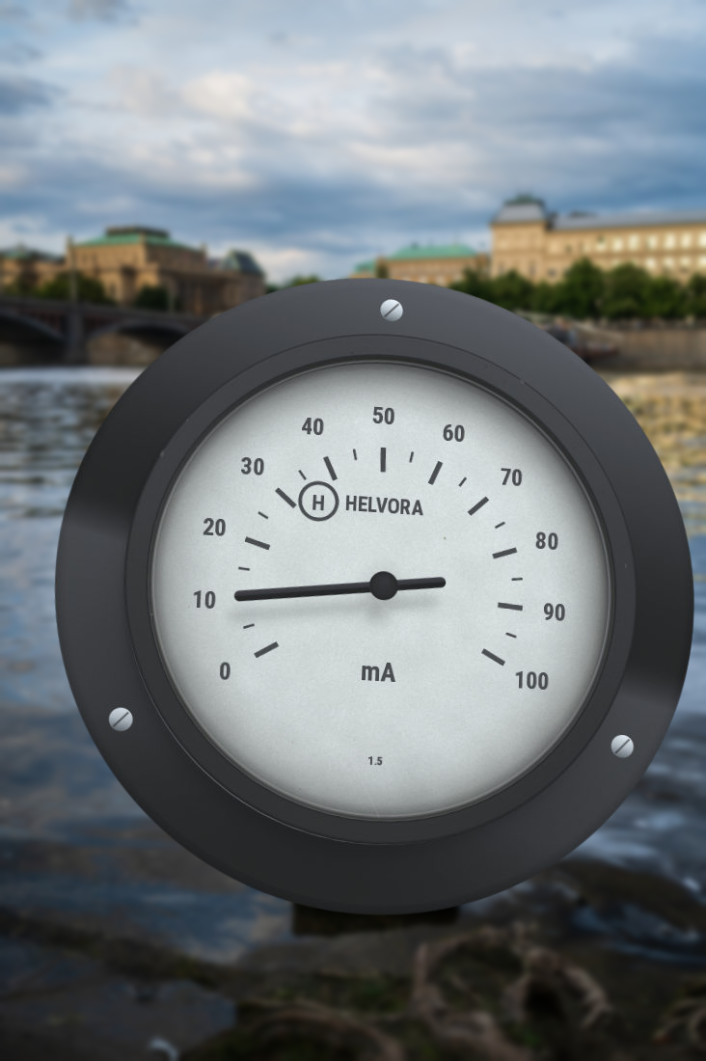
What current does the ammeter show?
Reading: 10 mA
